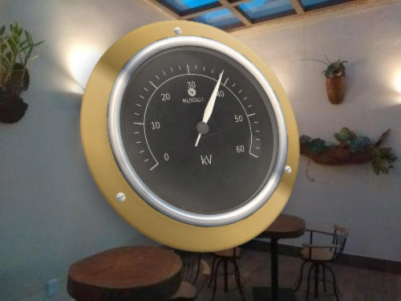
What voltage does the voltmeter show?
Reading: 38 kV
